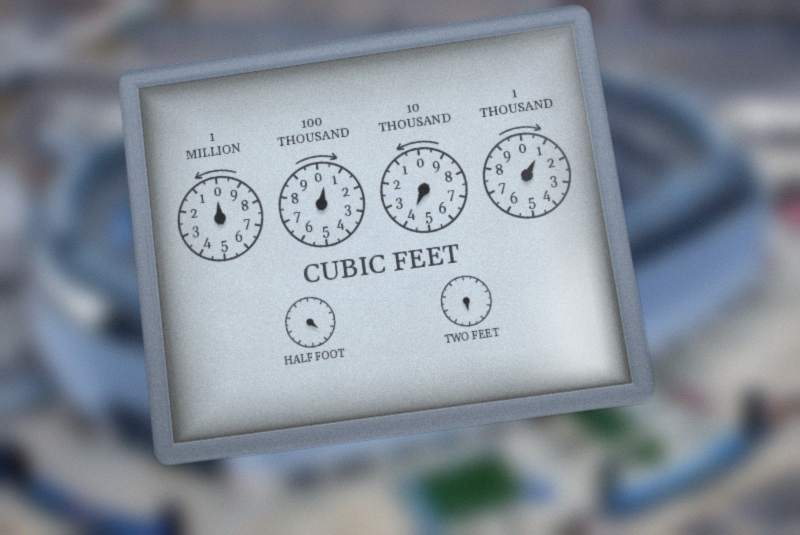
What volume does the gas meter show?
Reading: 4100 ft³
